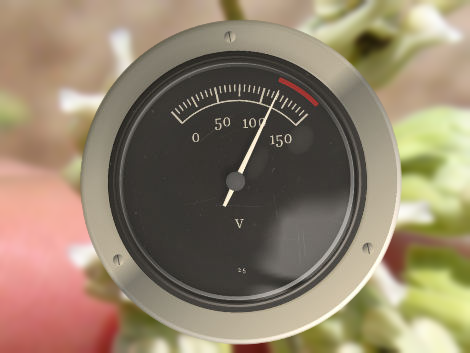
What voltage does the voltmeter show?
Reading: 115 V
